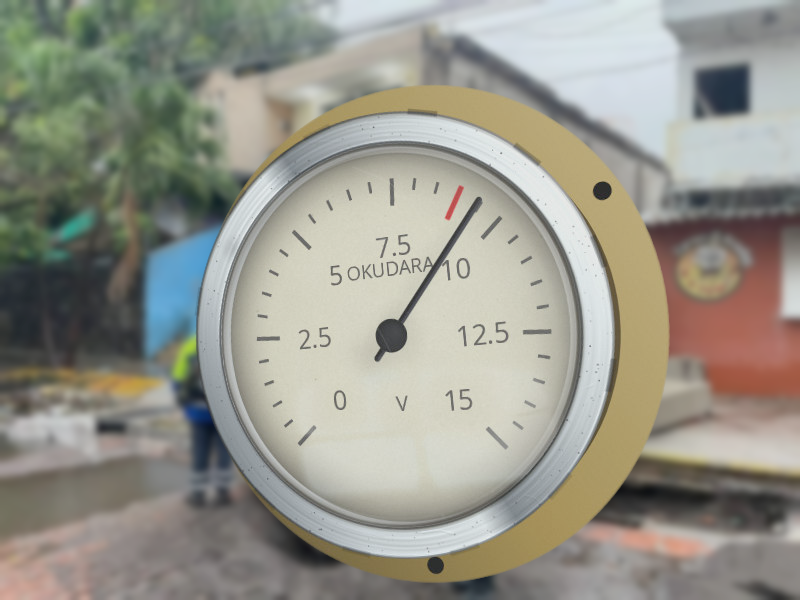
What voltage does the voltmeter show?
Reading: 9.5 V
